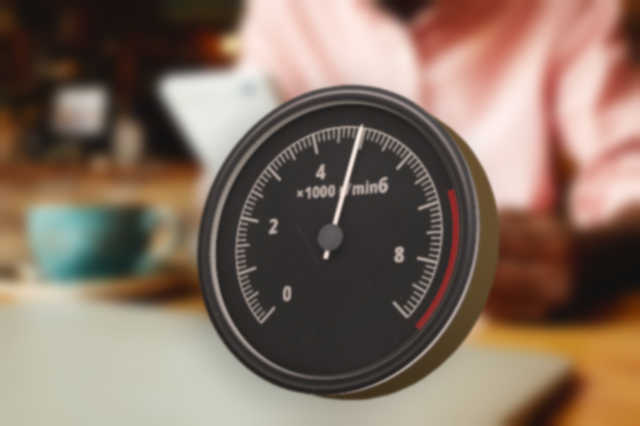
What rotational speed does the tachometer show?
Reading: 5000 rpm
